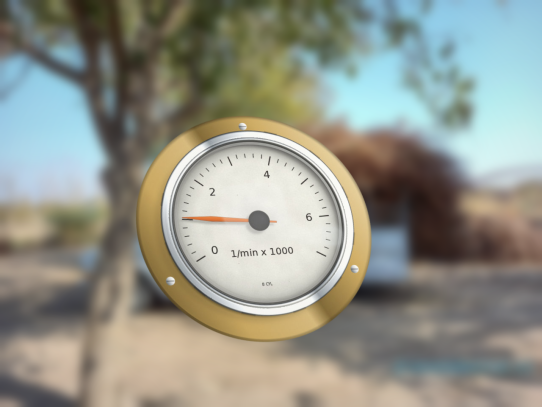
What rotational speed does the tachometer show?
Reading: 1000 rpm
